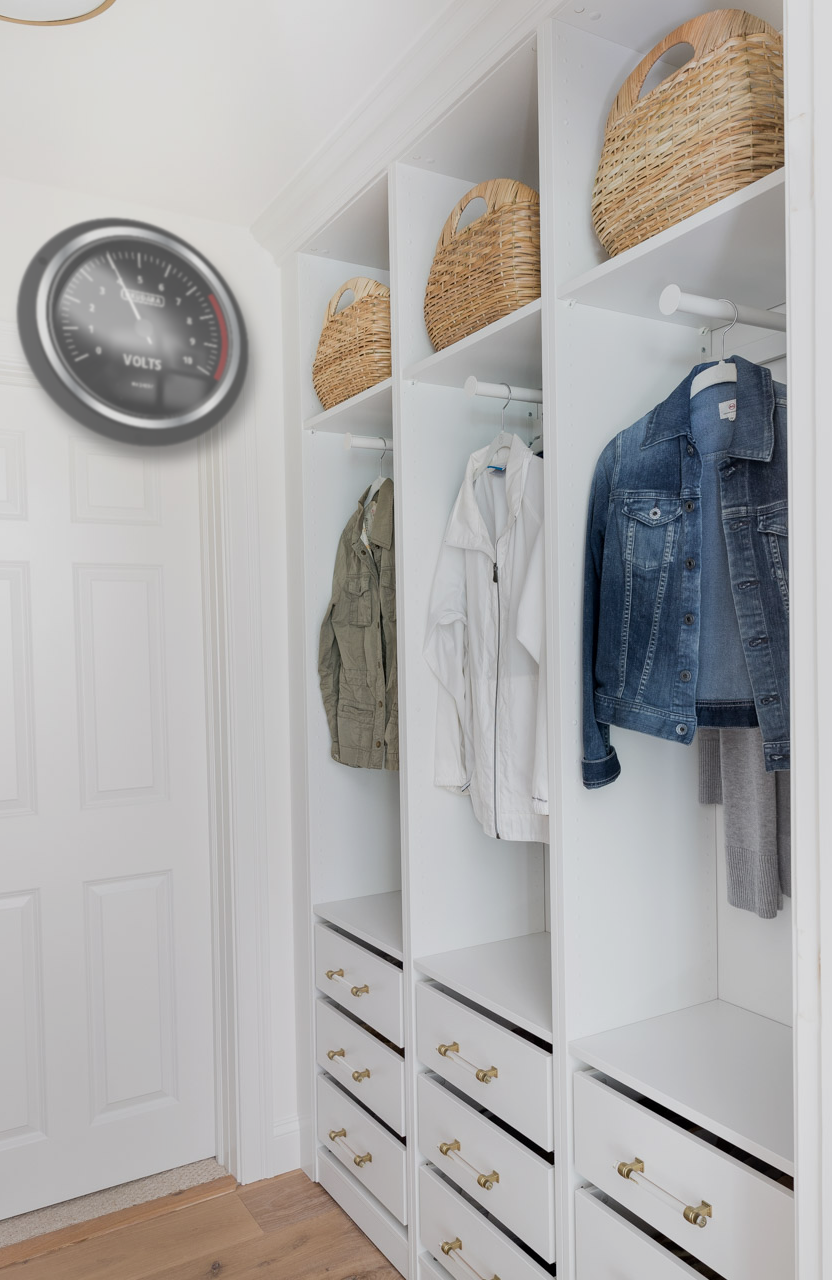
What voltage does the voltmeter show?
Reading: 4 V
